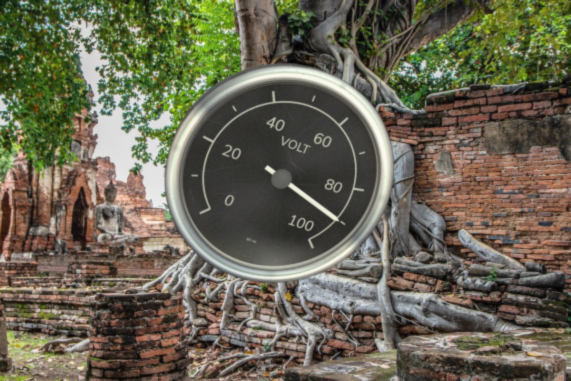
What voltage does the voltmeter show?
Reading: 90 V
